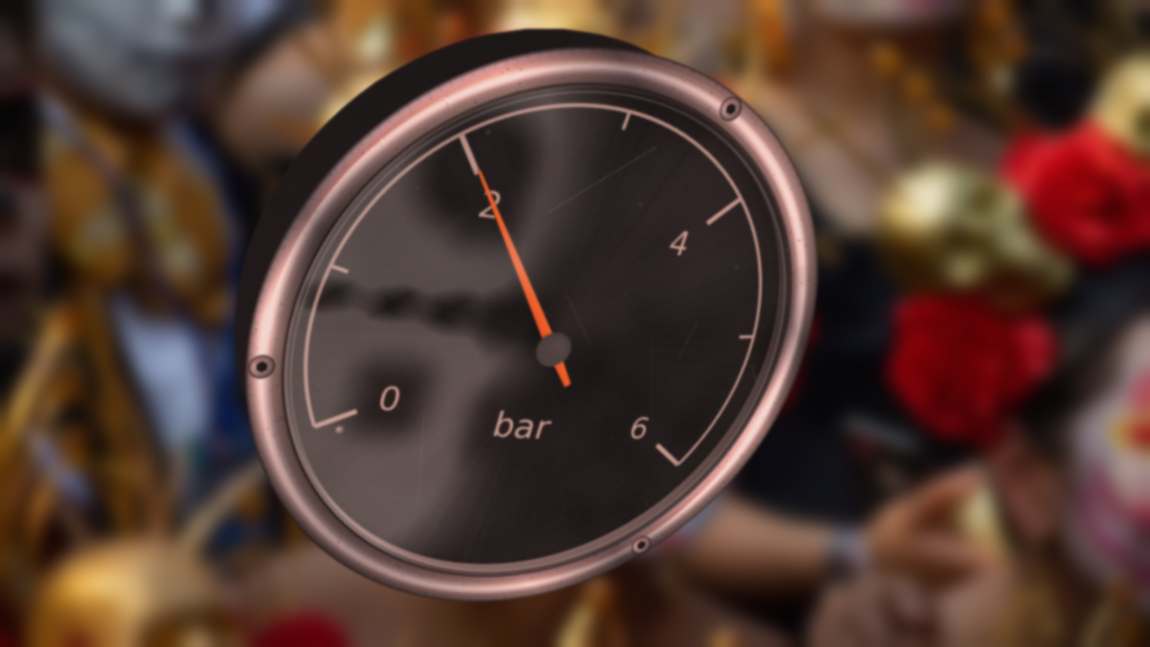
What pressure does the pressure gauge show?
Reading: 2 bar
